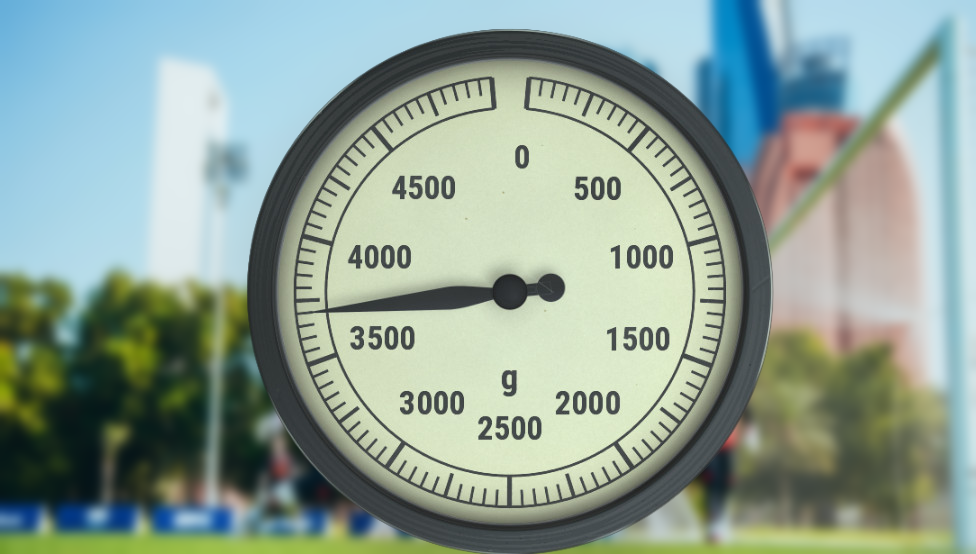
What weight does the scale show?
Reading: 3700 g
